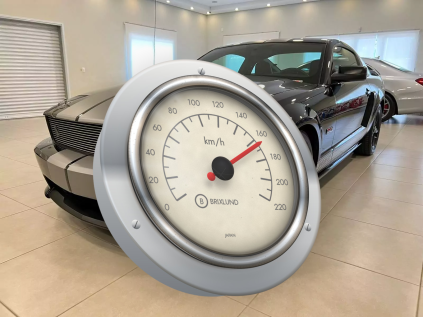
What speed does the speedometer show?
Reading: 165 km/h
